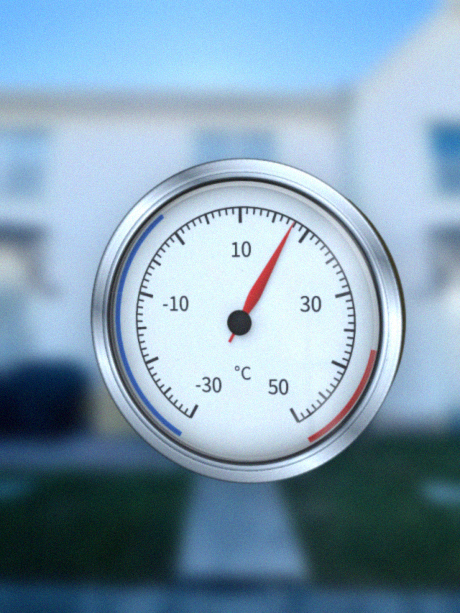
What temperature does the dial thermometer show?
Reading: 18 °C
